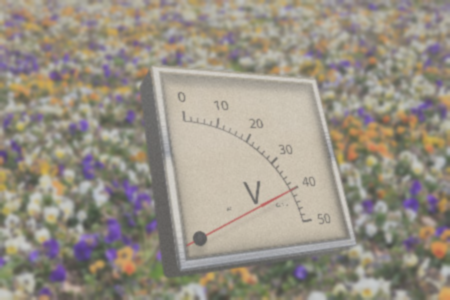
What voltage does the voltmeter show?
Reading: 40 V
